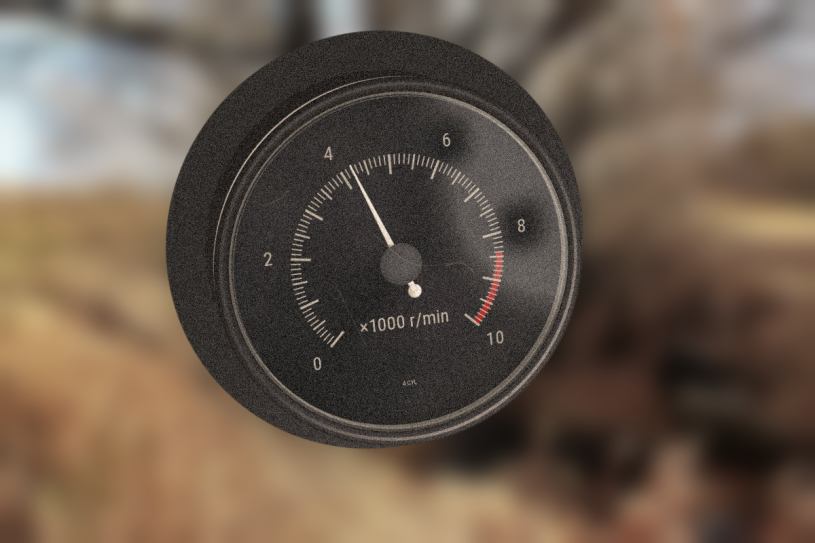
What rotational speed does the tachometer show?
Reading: 4200 rpm
